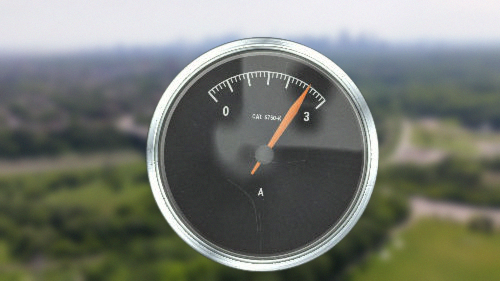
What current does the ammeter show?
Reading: 2.5 A
